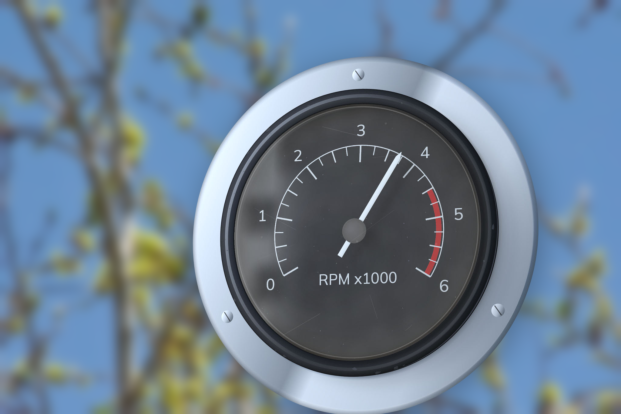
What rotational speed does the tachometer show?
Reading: 3750 rpm
